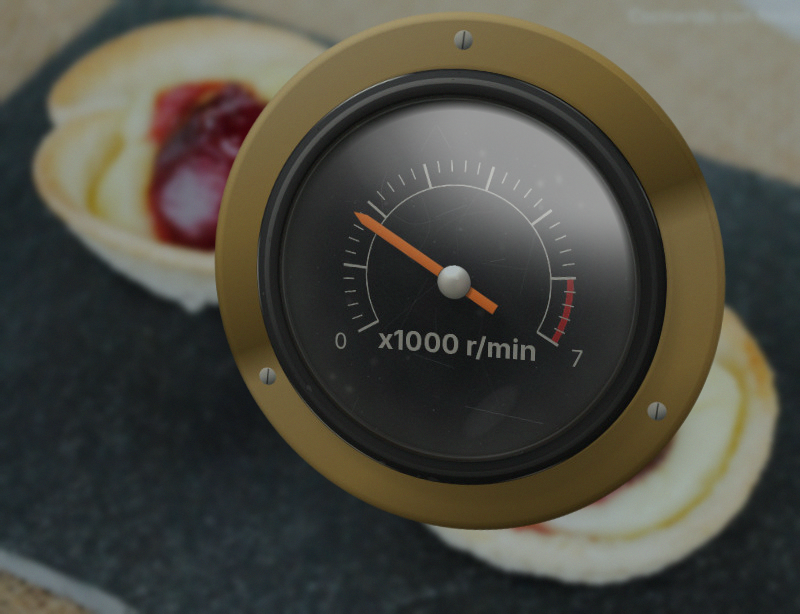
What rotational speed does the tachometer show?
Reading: 1800 rpm
